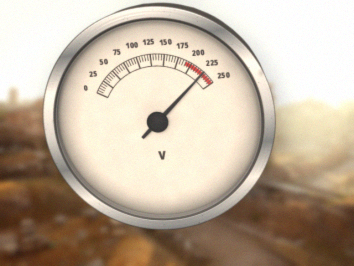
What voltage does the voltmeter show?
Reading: 225 V
